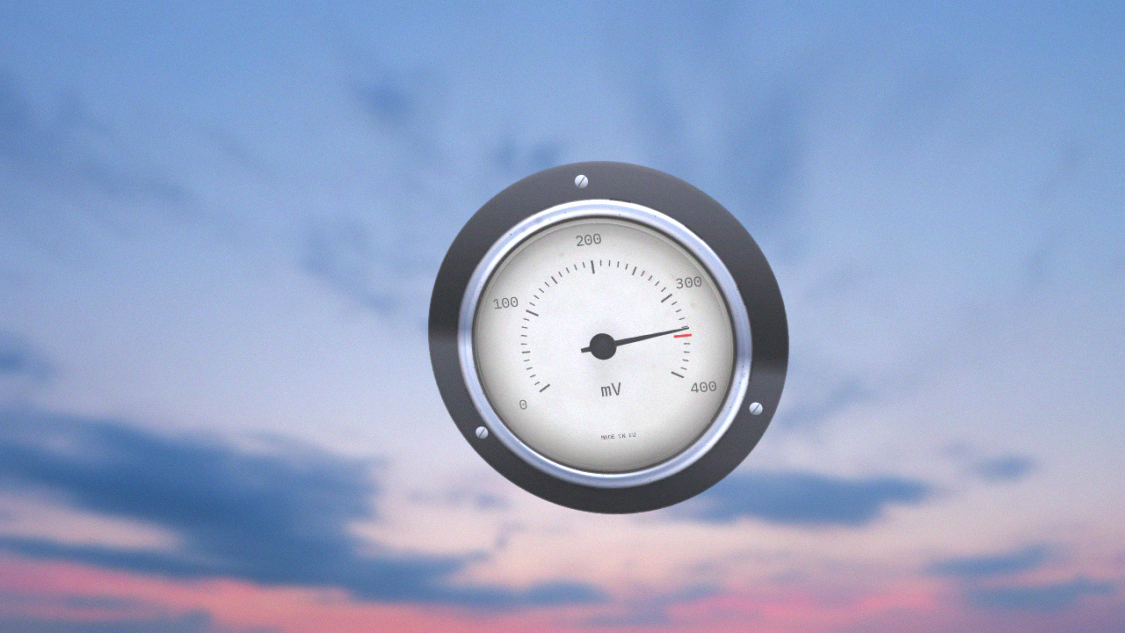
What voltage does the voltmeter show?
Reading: 340 mV
